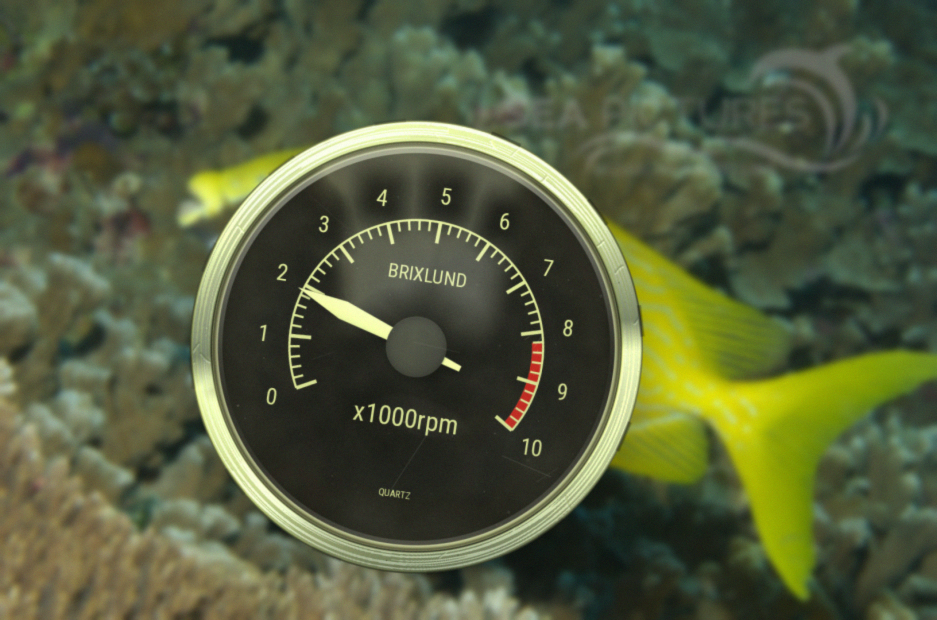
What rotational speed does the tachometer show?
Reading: 1900 rpm
